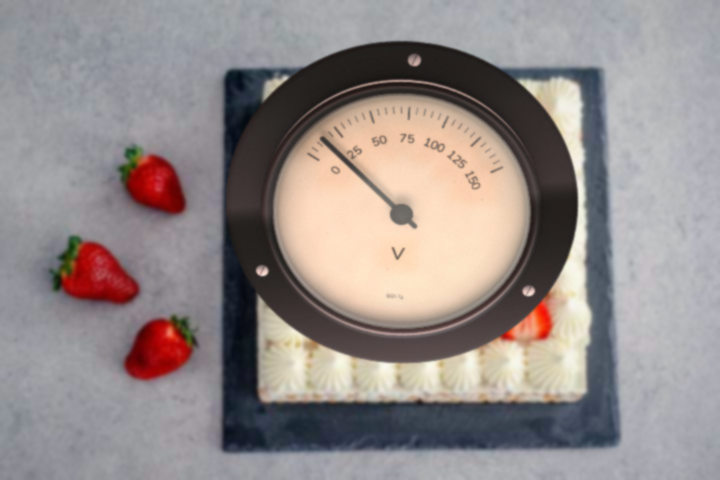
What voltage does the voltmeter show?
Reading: 15 V
